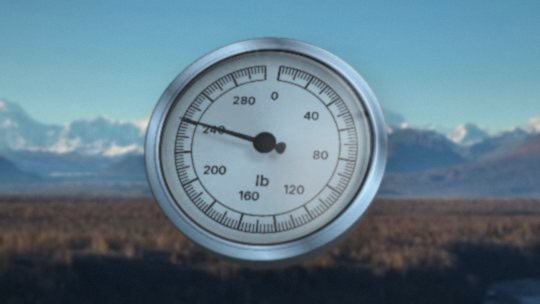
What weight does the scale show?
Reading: 240 lb
